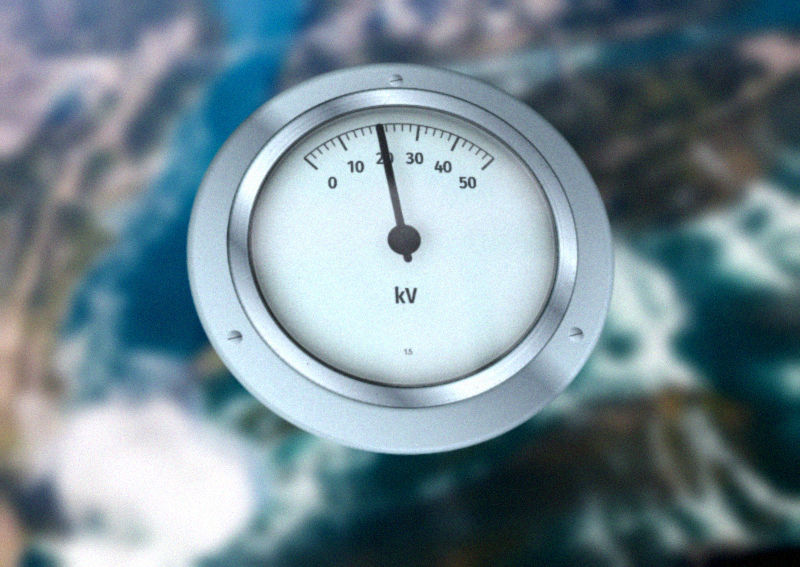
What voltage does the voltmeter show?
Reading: 20 kV
